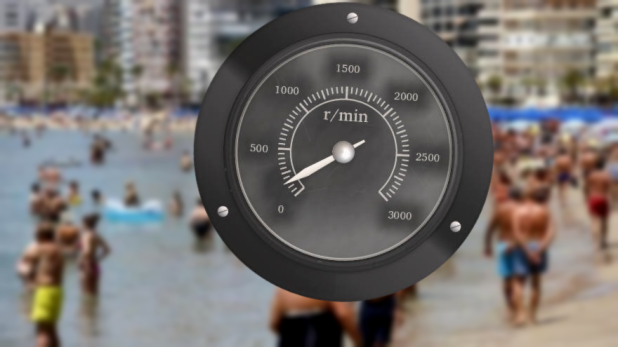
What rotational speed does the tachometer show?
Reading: 150 rpm
